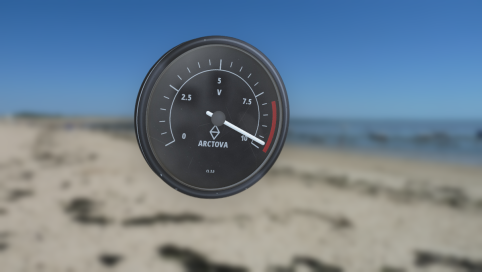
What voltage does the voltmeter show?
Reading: 9.75 V
